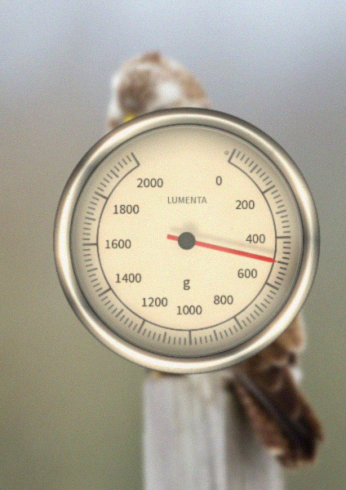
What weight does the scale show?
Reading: 500 g
